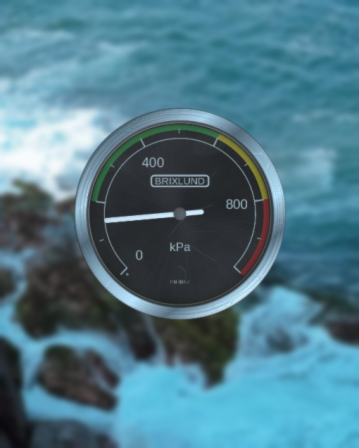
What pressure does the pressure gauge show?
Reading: 150 kPa
